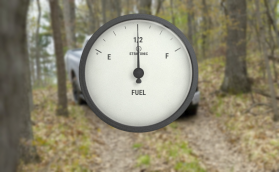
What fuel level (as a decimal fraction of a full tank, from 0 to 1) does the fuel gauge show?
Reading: 0.5
